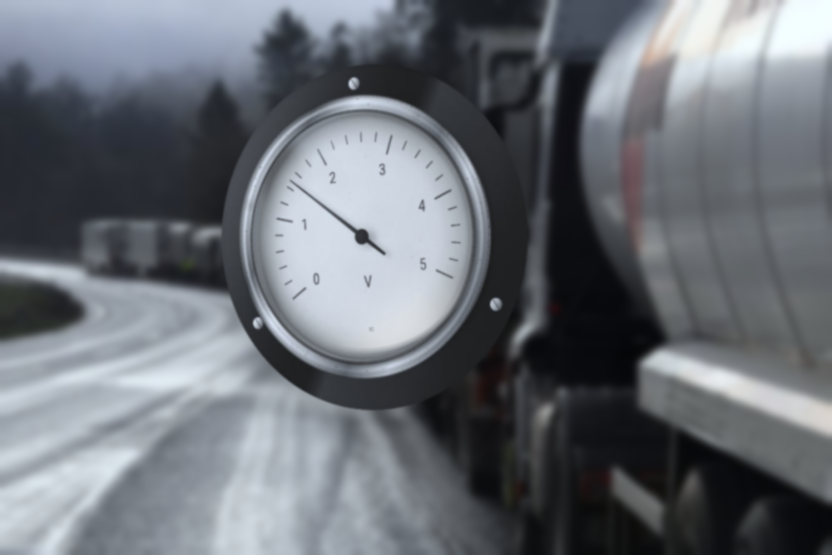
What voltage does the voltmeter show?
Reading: 1.5 V
